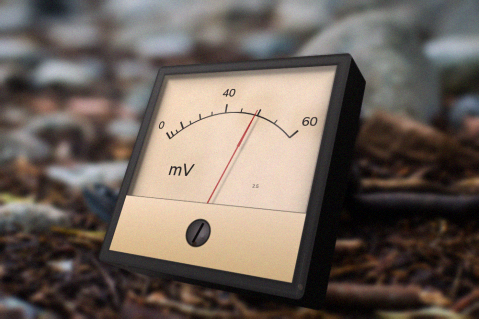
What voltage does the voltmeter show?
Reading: 50 mV
